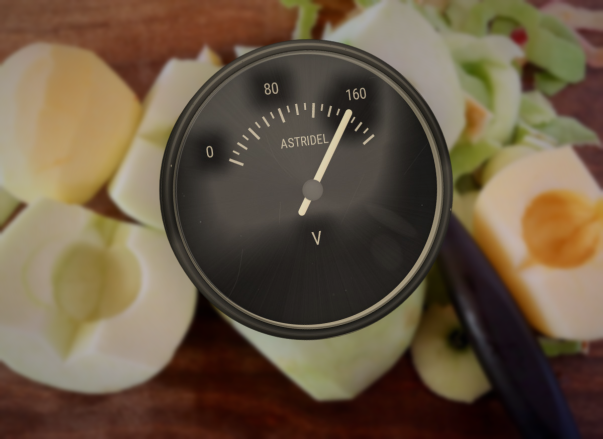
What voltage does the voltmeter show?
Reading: 160 V
